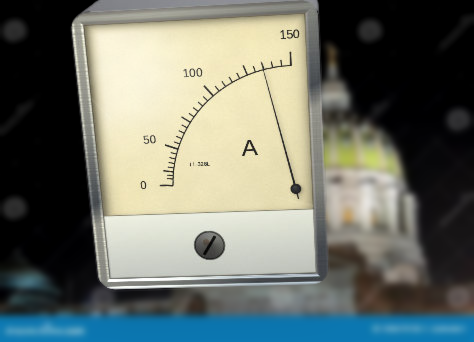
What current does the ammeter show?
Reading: 135 A
